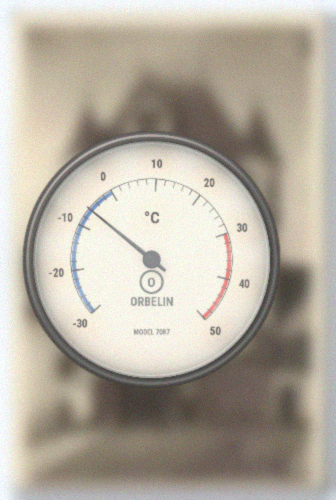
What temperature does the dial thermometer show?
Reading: -6 °C
